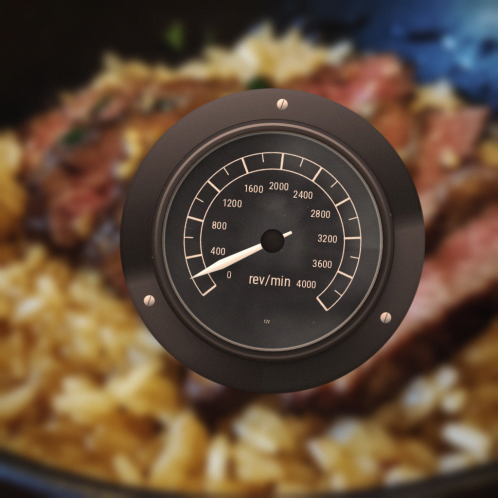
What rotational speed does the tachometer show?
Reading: 200 rpm
